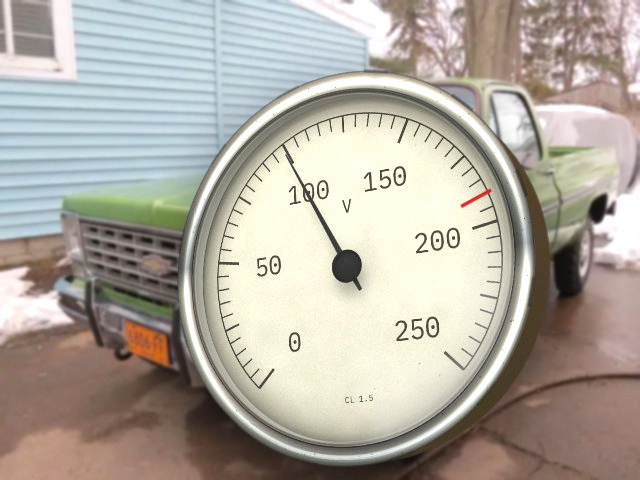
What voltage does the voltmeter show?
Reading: 100 V
